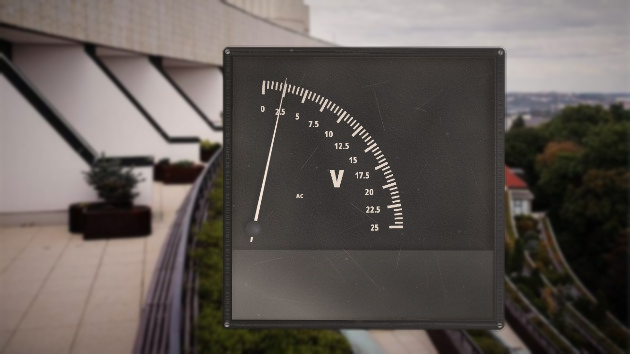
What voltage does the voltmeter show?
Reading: 2.5 V
